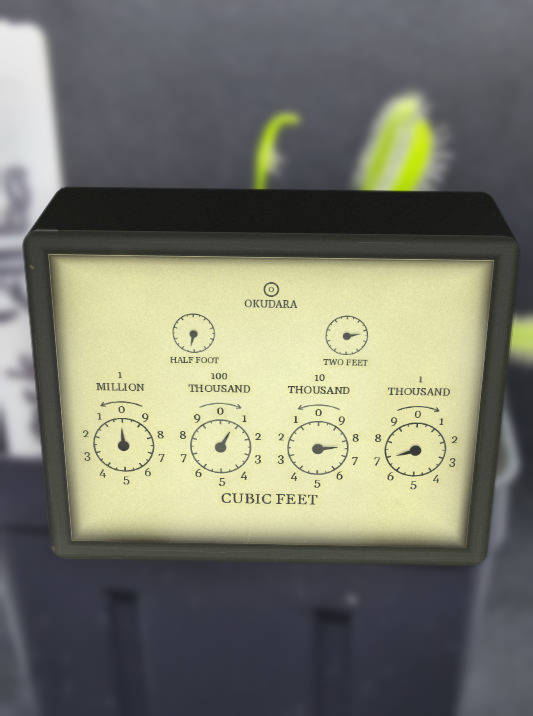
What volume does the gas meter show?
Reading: 7700 ft³
